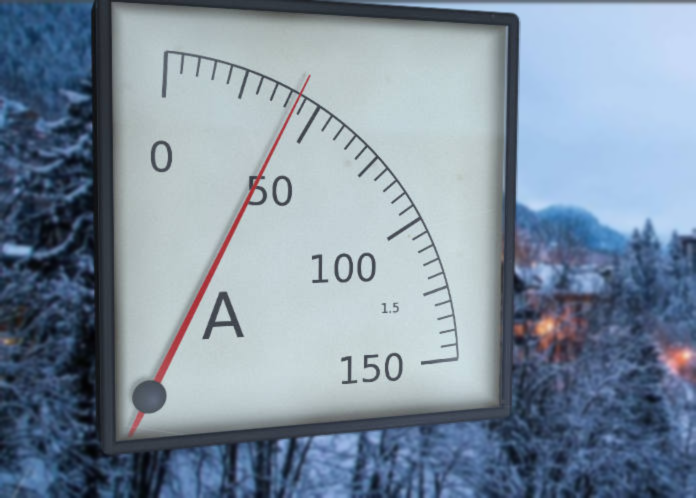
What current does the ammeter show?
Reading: 42.5 A
